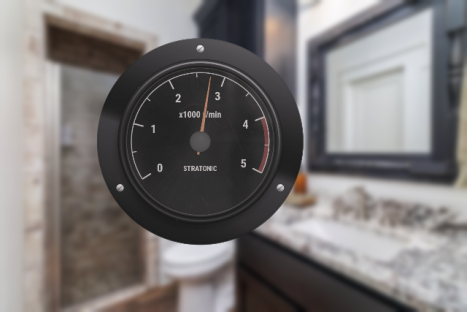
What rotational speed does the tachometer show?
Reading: 2750 rpm
